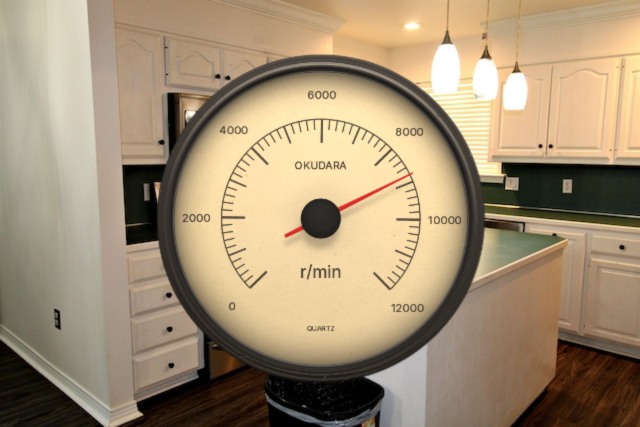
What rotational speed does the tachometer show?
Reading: 8800 rpm
